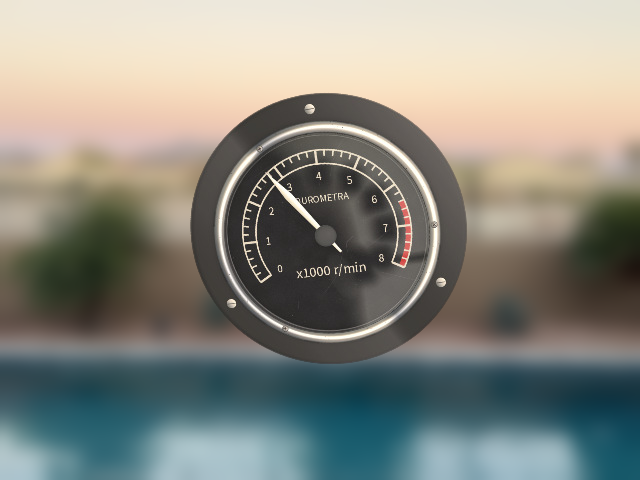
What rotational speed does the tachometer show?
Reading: 2800 rpm
